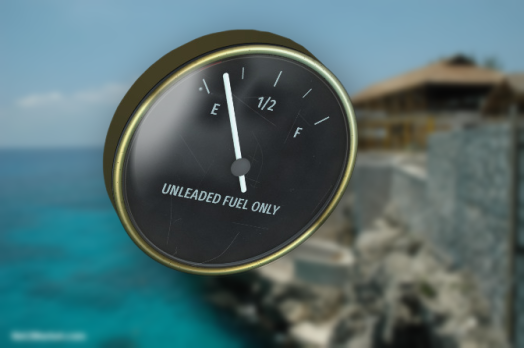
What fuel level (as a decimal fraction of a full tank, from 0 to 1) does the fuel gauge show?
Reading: 0.125
